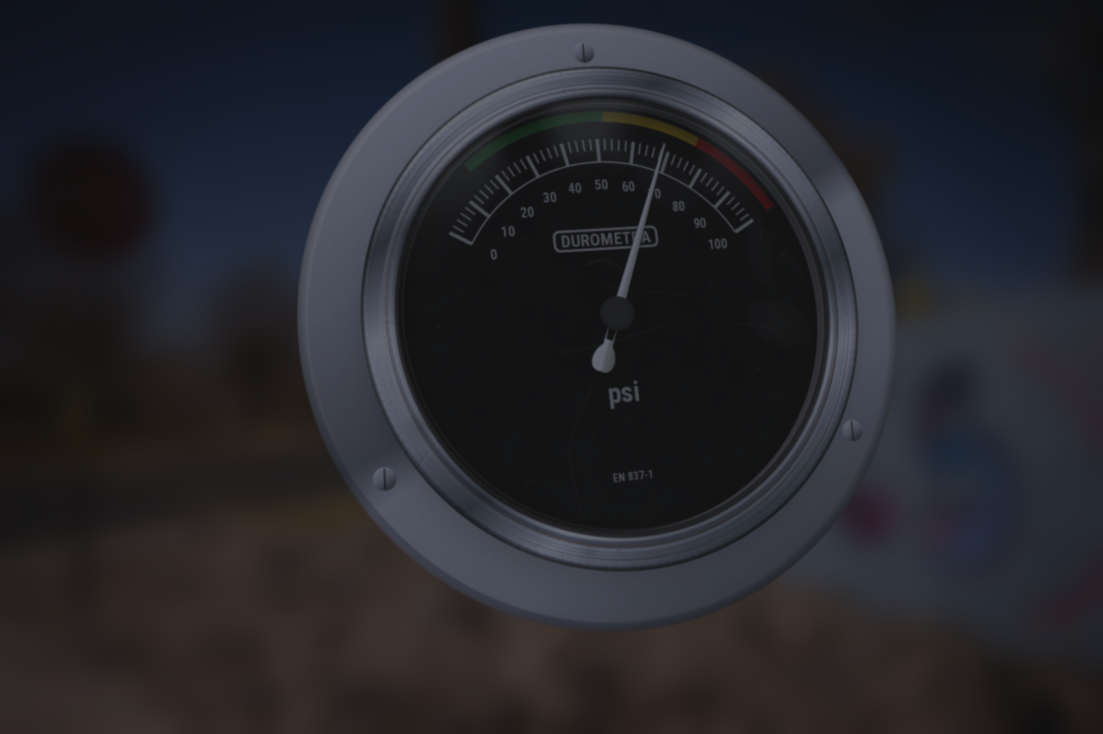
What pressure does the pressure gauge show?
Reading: 68 psi
